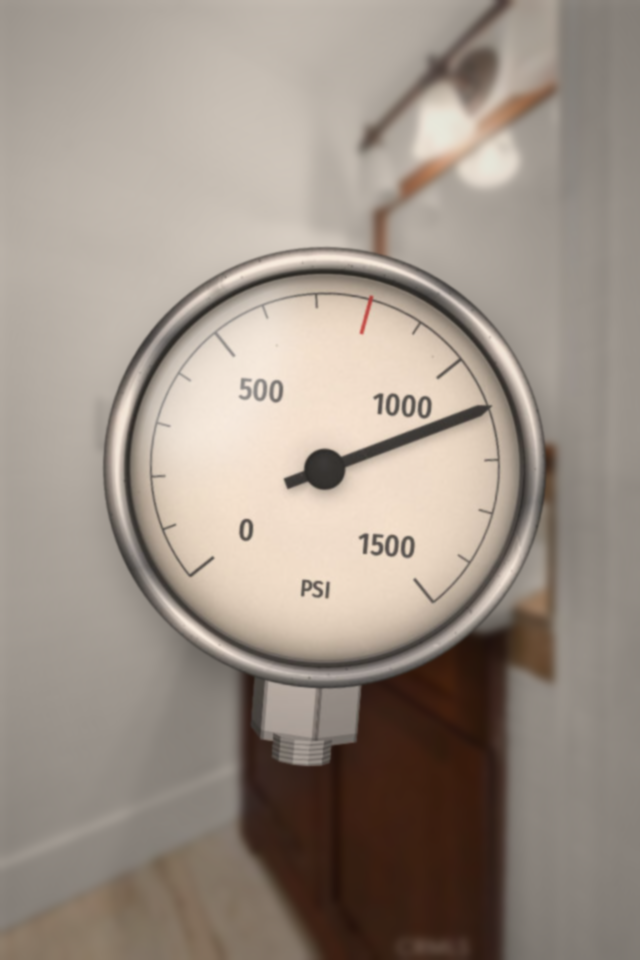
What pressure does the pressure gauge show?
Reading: 1100 psi
